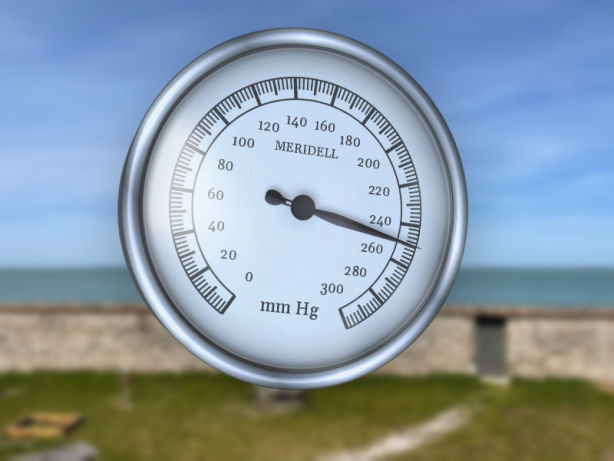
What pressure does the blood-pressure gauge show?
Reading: 250 mmHg
